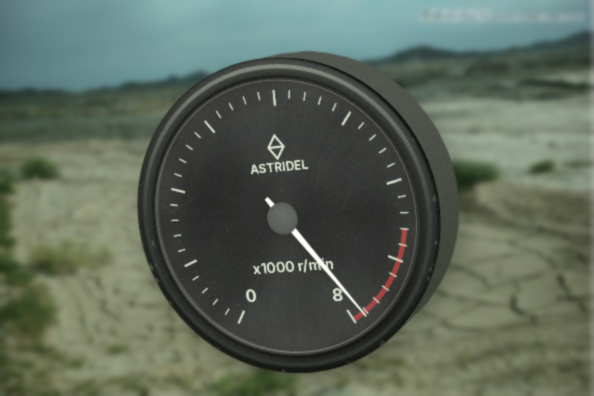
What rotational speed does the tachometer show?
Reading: 7800 rpm
